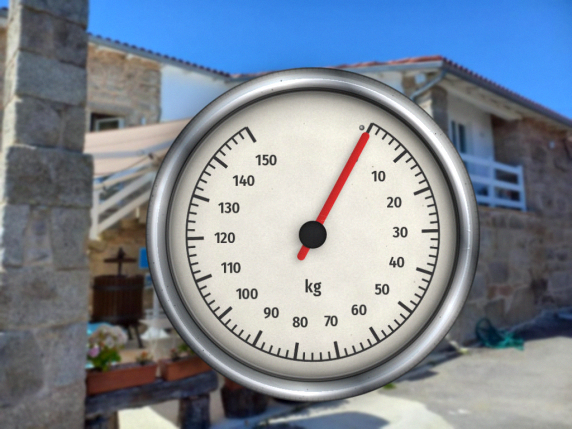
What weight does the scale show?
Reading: 0 kg
